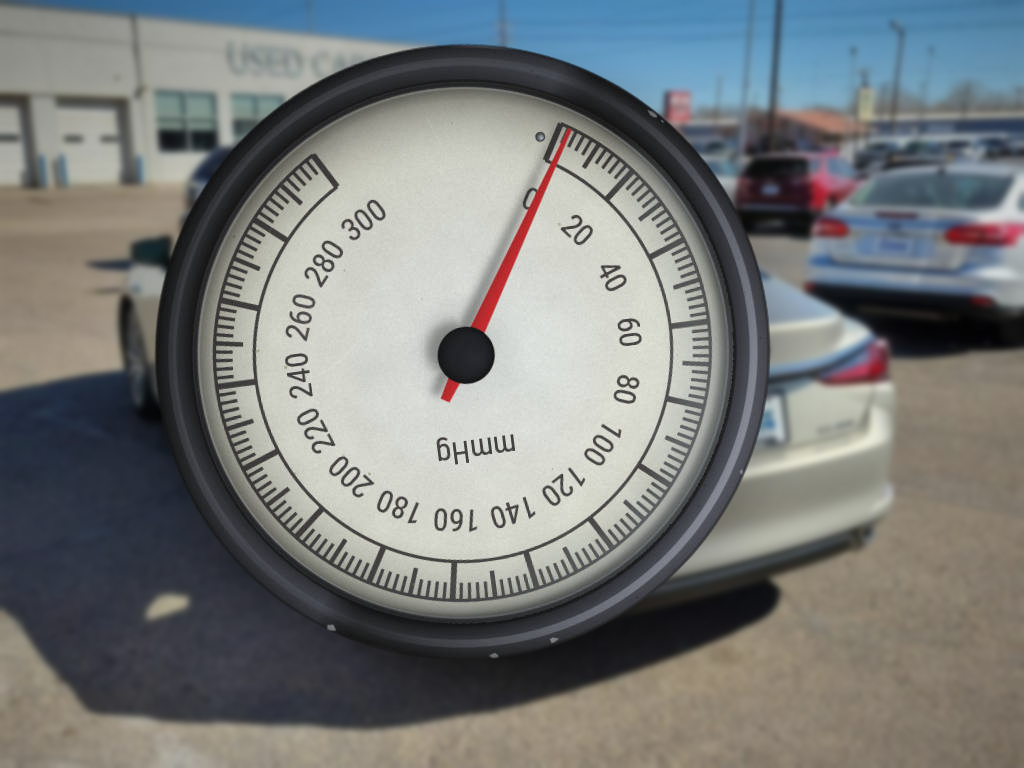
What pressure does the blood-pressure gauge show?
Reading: 2 mmHg
